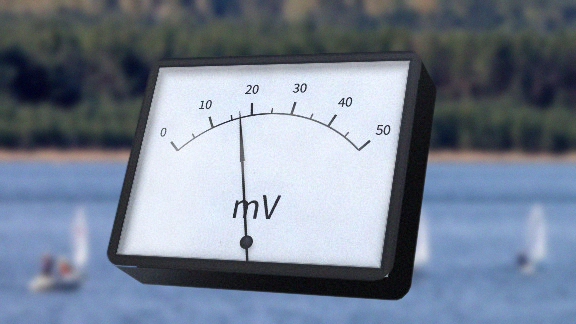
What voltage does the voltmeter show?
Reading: 17.5 mV
